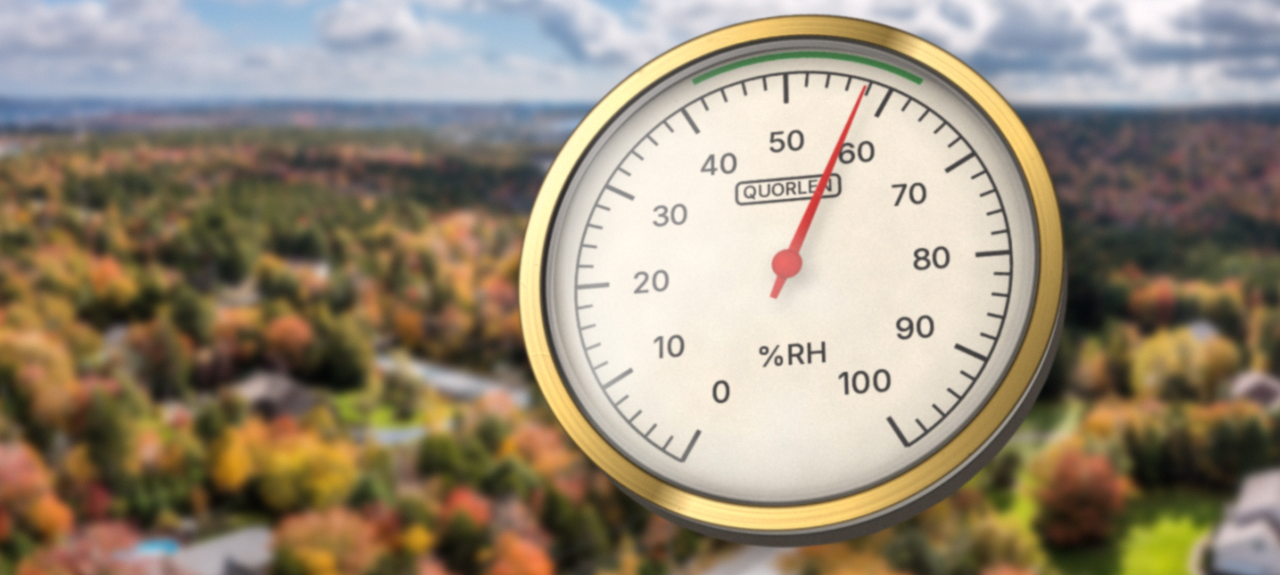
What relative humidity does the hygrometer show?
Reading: 58 %
